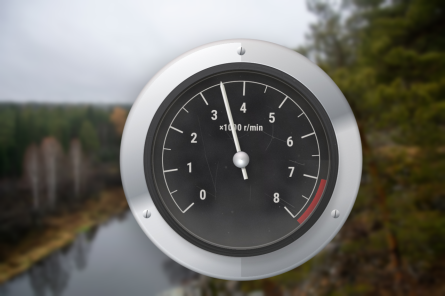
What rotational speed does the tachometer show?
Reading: 3500 rpm
